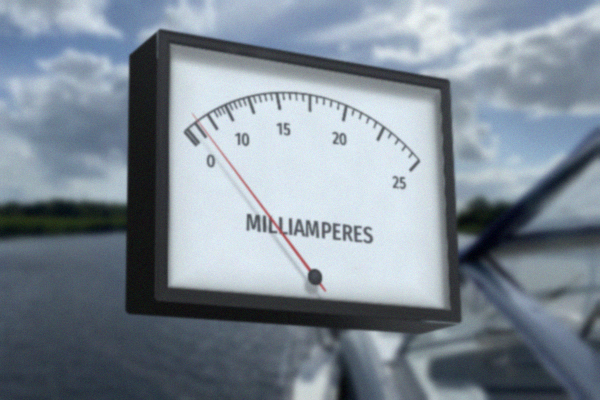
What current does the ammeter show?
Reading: 5 mA
